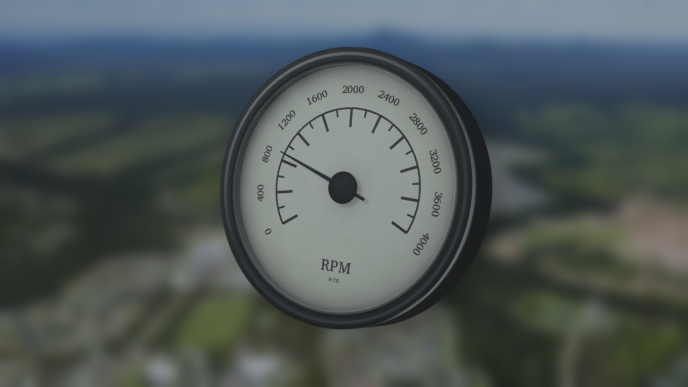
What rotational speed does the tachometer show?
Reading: 900 rpm
